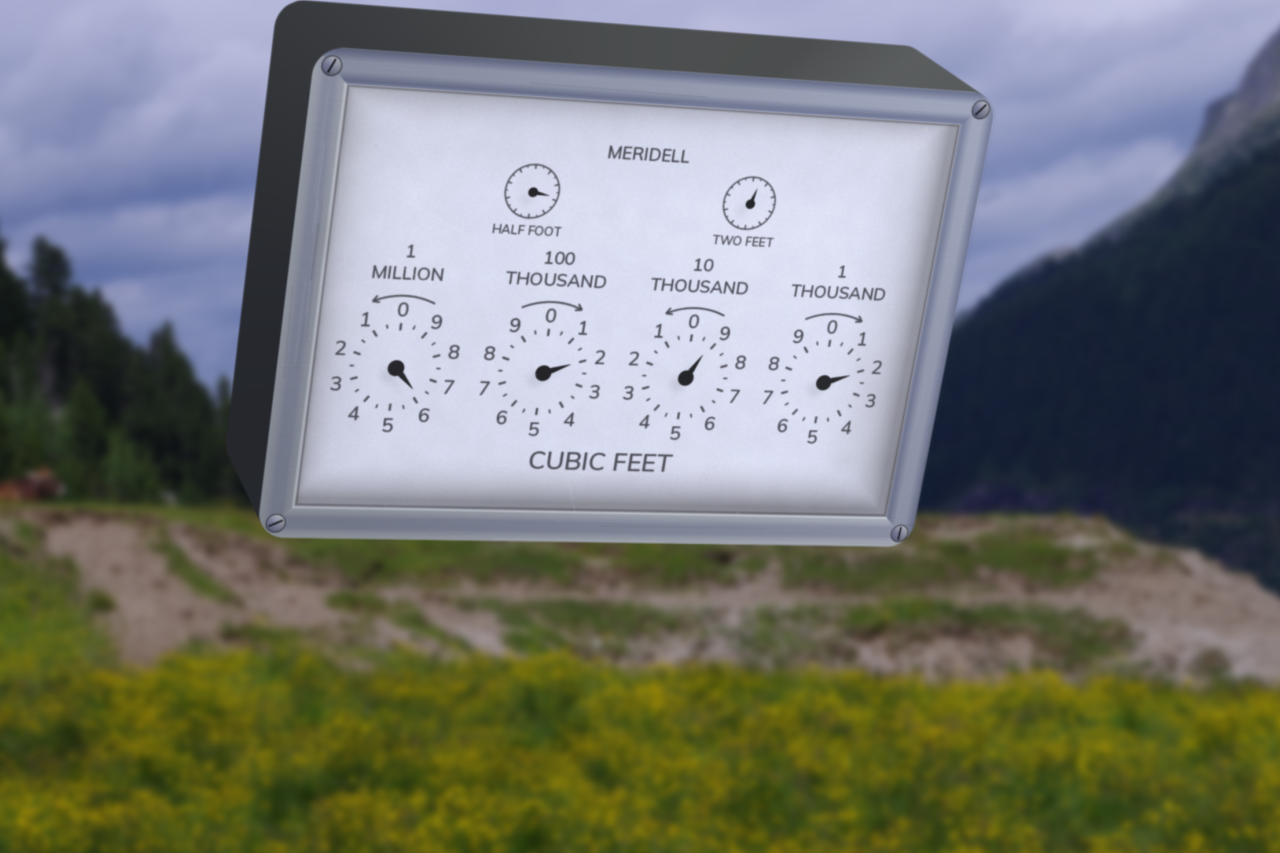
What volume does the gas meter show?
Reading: 619200 ft³
